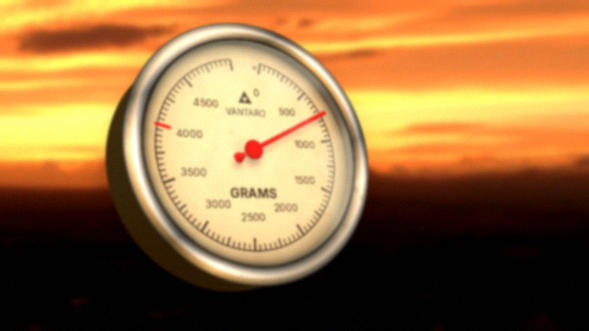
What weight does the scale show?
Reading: 750 g
